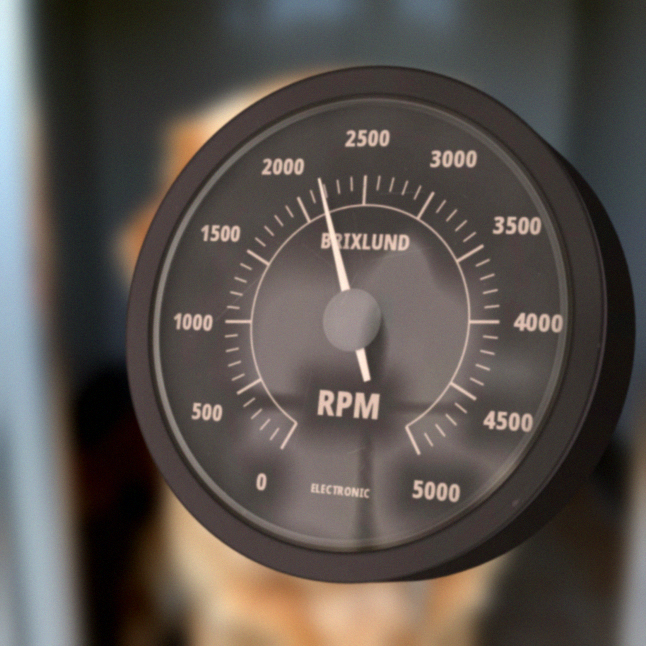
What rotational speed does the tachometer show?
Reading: 2200 rpm
